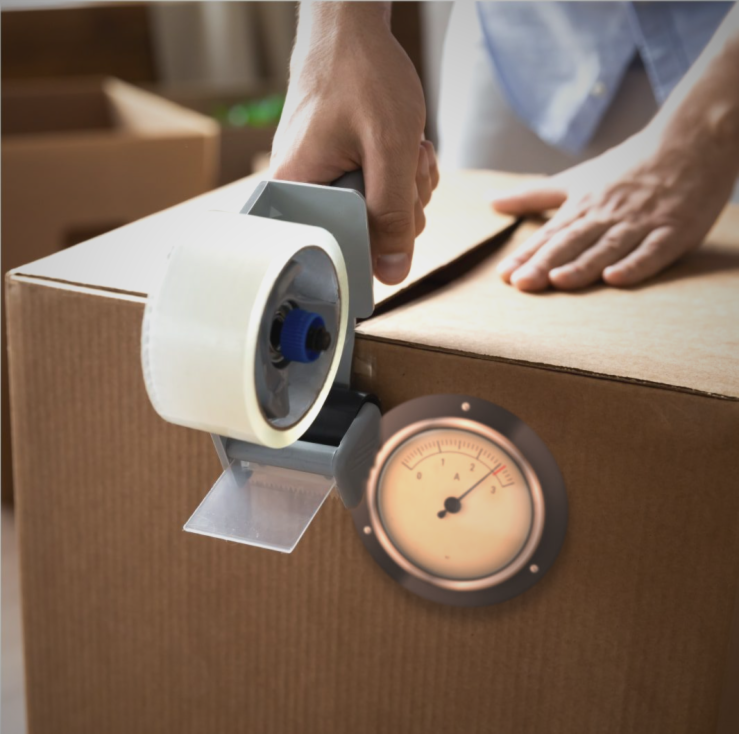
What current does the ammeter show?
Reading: 2.5 A
